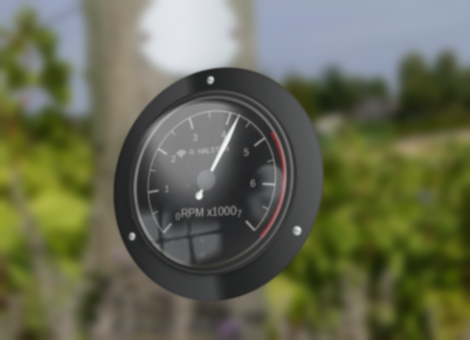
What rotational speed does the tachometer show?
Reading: 4250 rpm
